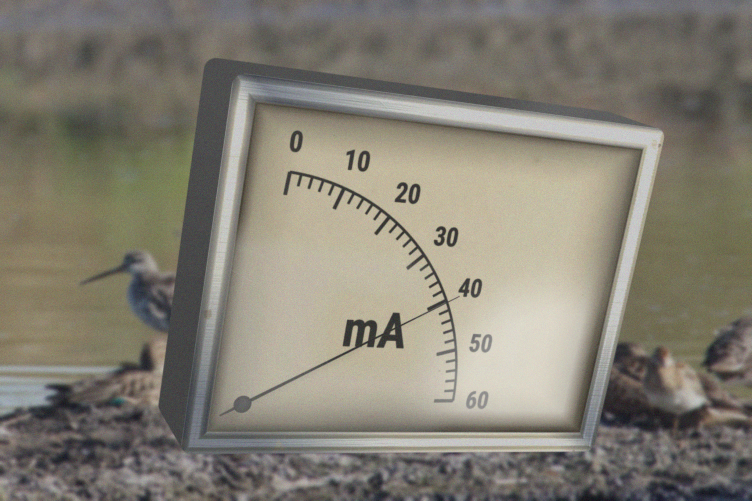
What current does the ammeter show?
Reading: 40 mA
